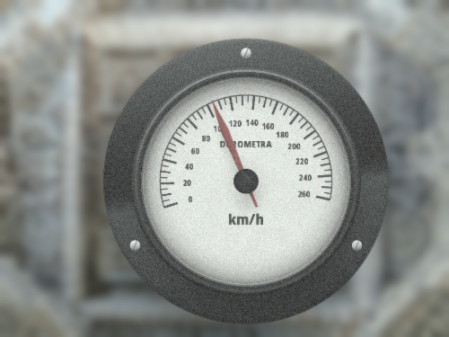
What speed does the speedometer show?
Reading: 105 km/h
